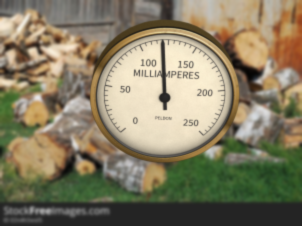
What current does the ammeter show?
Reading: 120 mA
